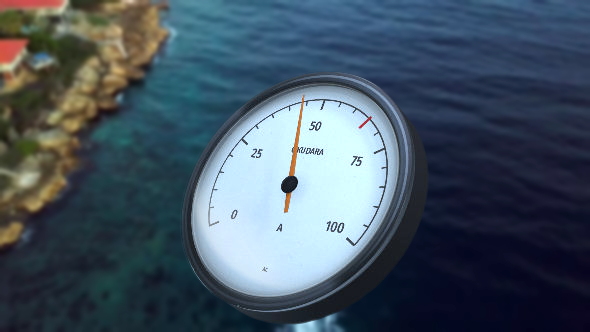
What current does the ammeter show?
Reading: 45 A
